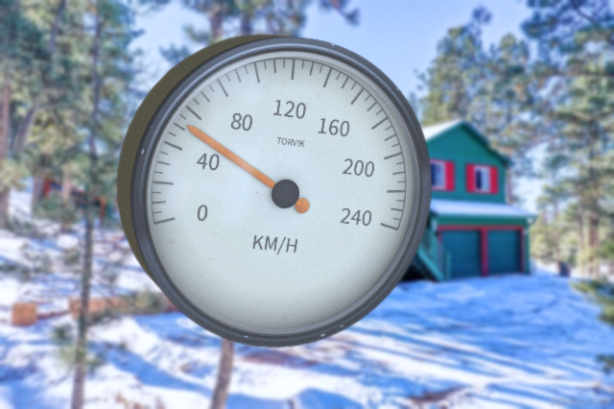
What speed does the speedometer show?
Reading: 52.5 km/h
